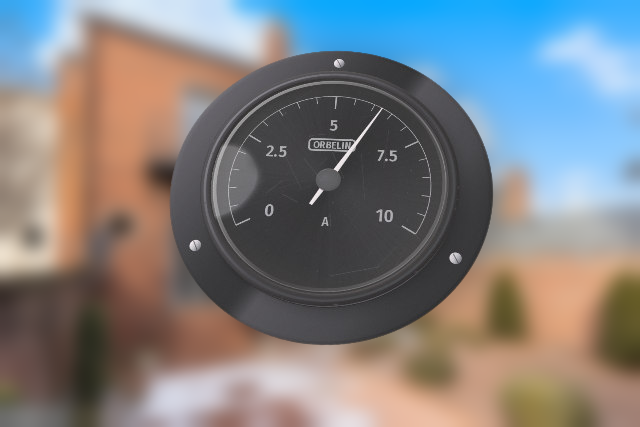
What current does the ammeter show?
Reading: 6.25 A
